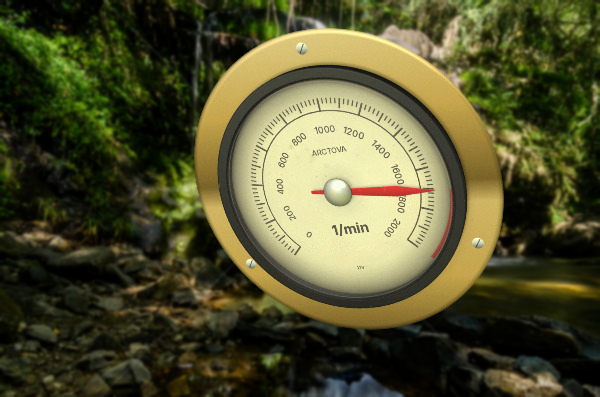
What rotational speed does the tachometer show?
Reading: 1700 rpm
